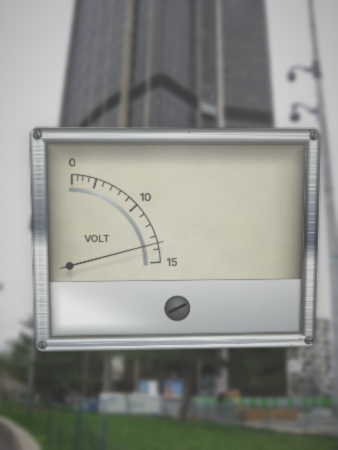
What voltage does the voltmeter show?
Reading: 13.5 V
